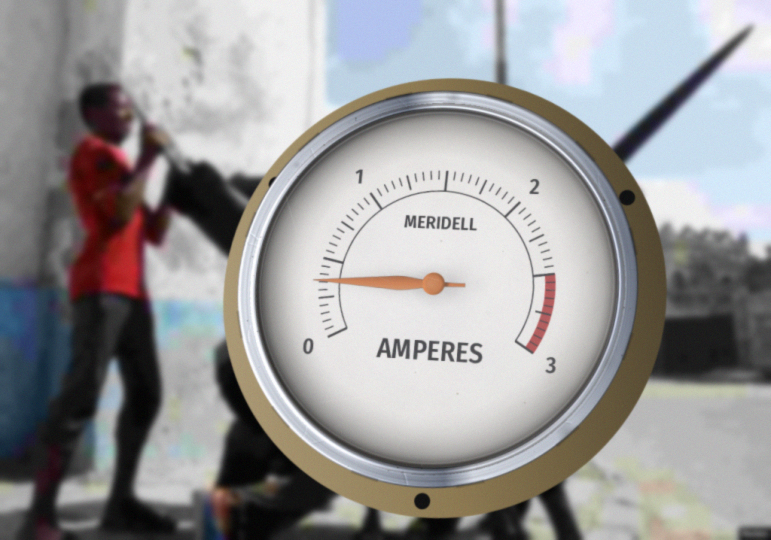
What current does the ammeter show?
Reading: 0.35 A
